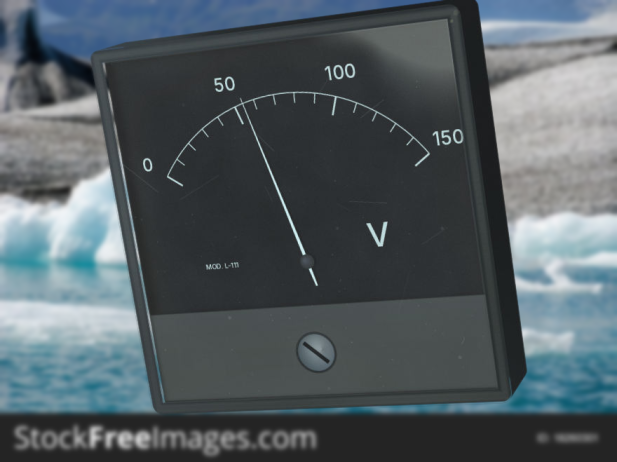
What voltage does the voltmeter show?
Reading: 55 V
